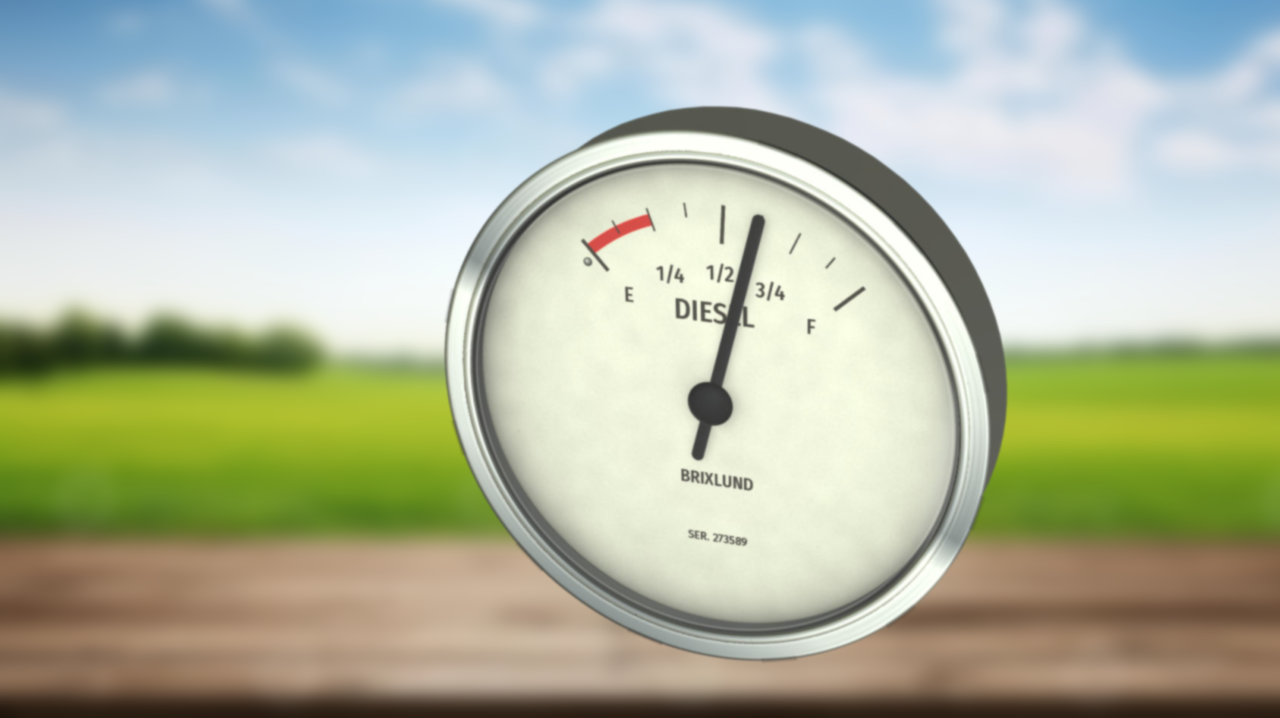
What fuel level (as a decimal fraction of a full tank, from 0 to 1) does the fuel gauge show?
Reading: 0.625
